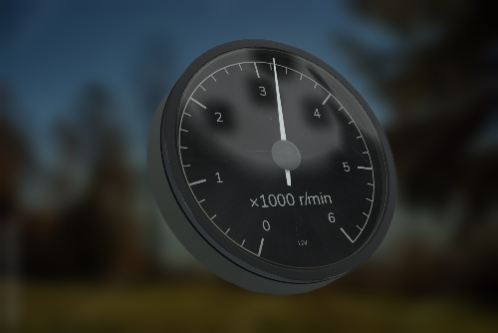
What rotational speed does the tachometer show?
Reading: 3200 rpm
